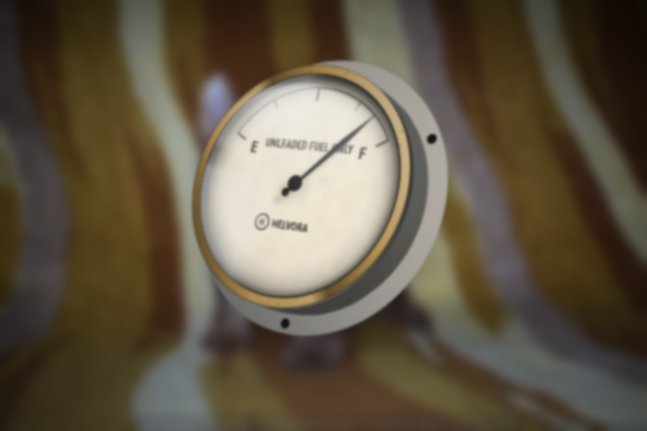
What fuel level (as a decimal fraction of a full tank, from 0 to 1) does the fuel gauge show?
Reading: 0.875
